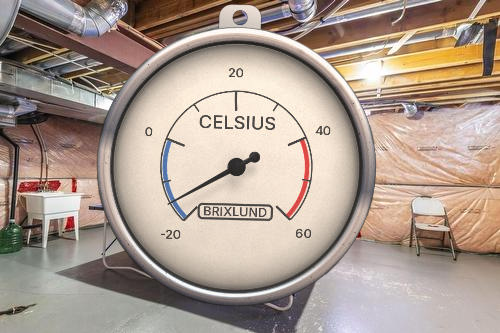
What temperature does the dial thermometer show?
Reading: -15 °C
